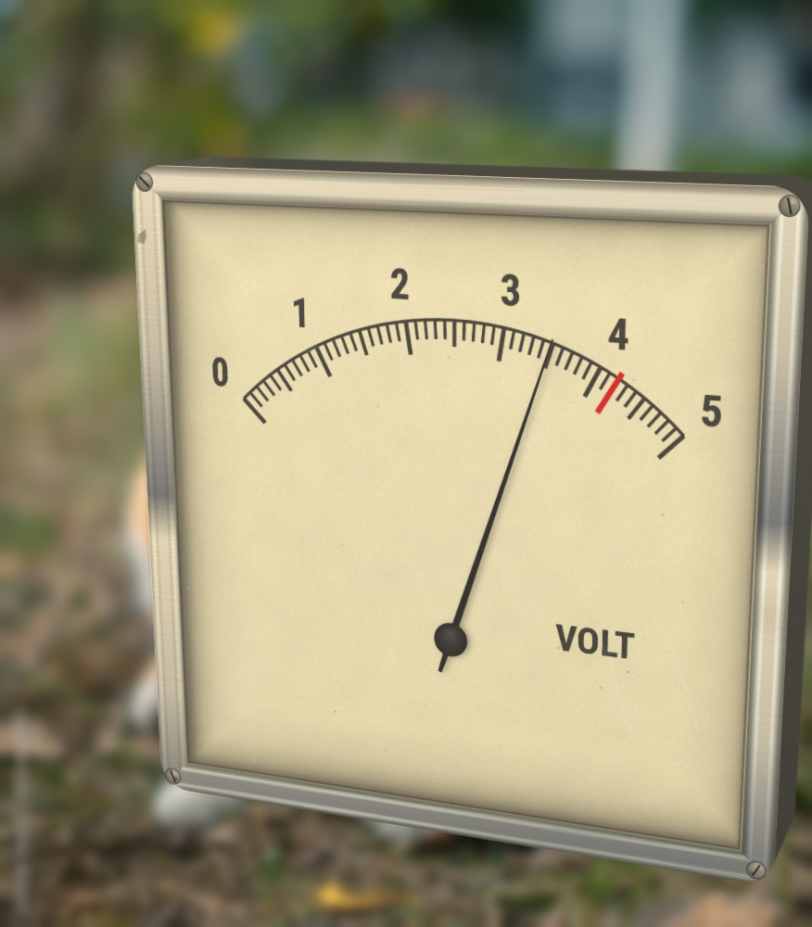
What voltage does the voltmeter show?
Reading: 3.5 V
